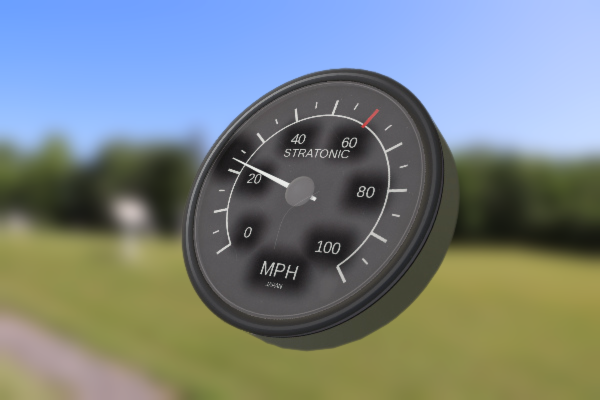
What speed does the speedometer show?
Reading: 22.5 mph
